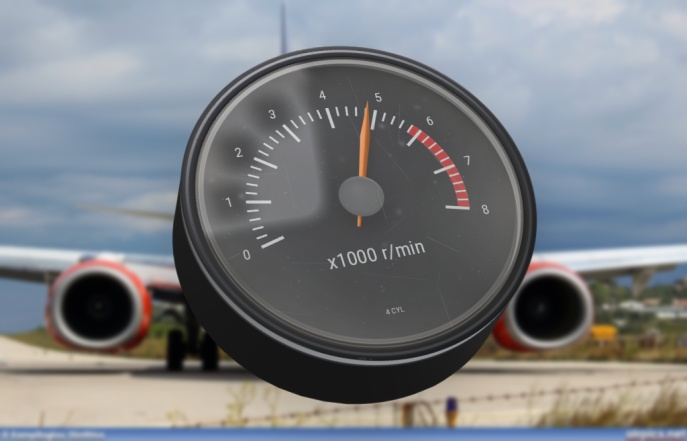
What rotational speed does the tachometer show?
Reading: 4800 rpm
